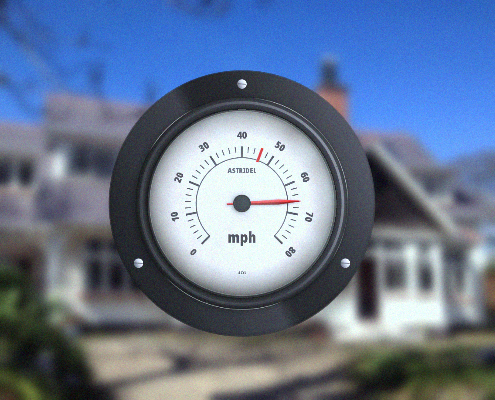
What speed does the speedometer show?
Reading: 66 mph
